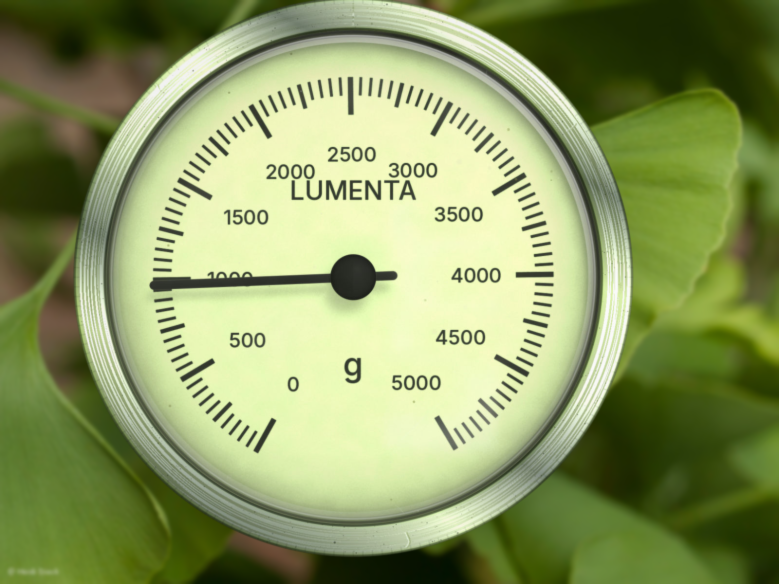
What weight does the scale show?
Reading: 975 g
